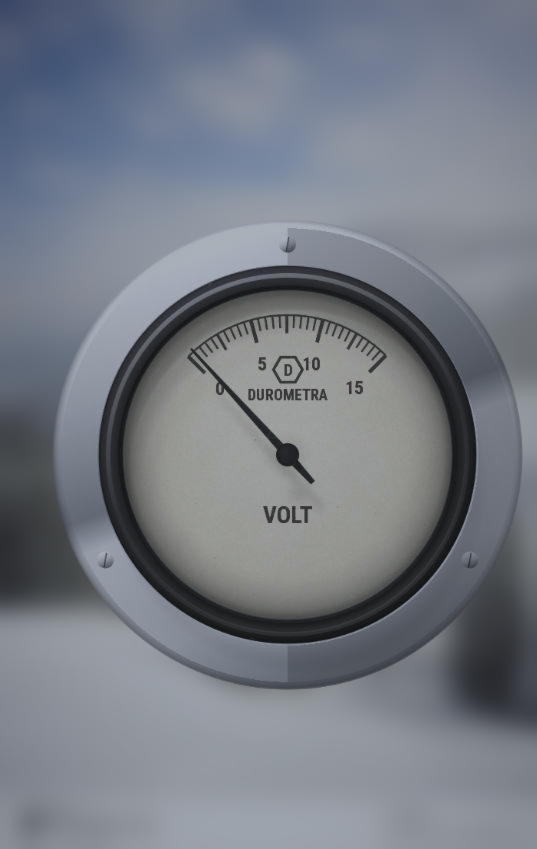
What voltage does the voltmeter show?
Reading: 0.5 V
